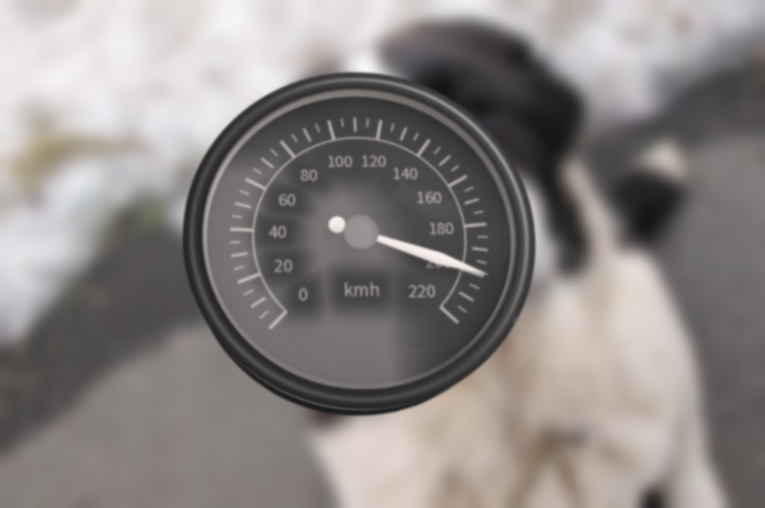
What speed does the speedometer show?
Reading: 200 km/h
